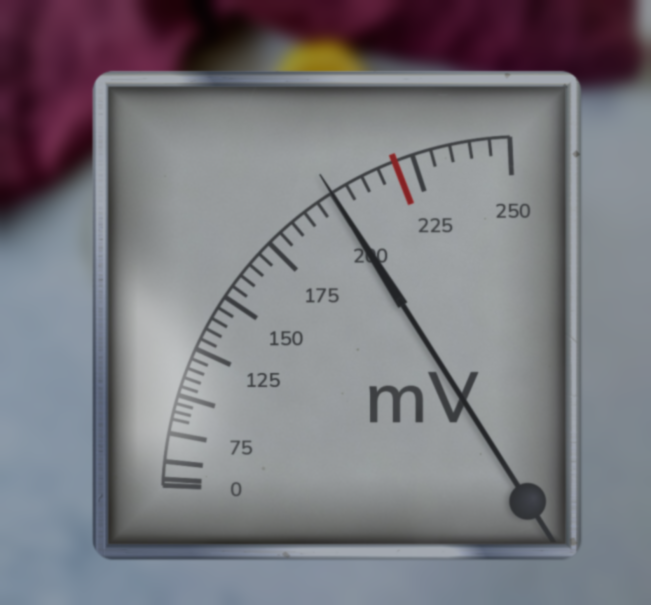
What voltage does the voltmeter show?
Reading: 200 mV
